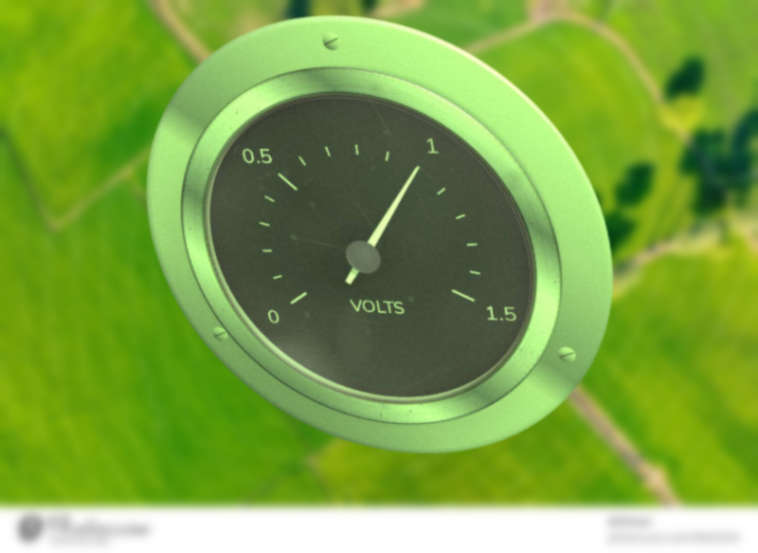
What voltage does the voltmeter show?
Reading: 1 V
